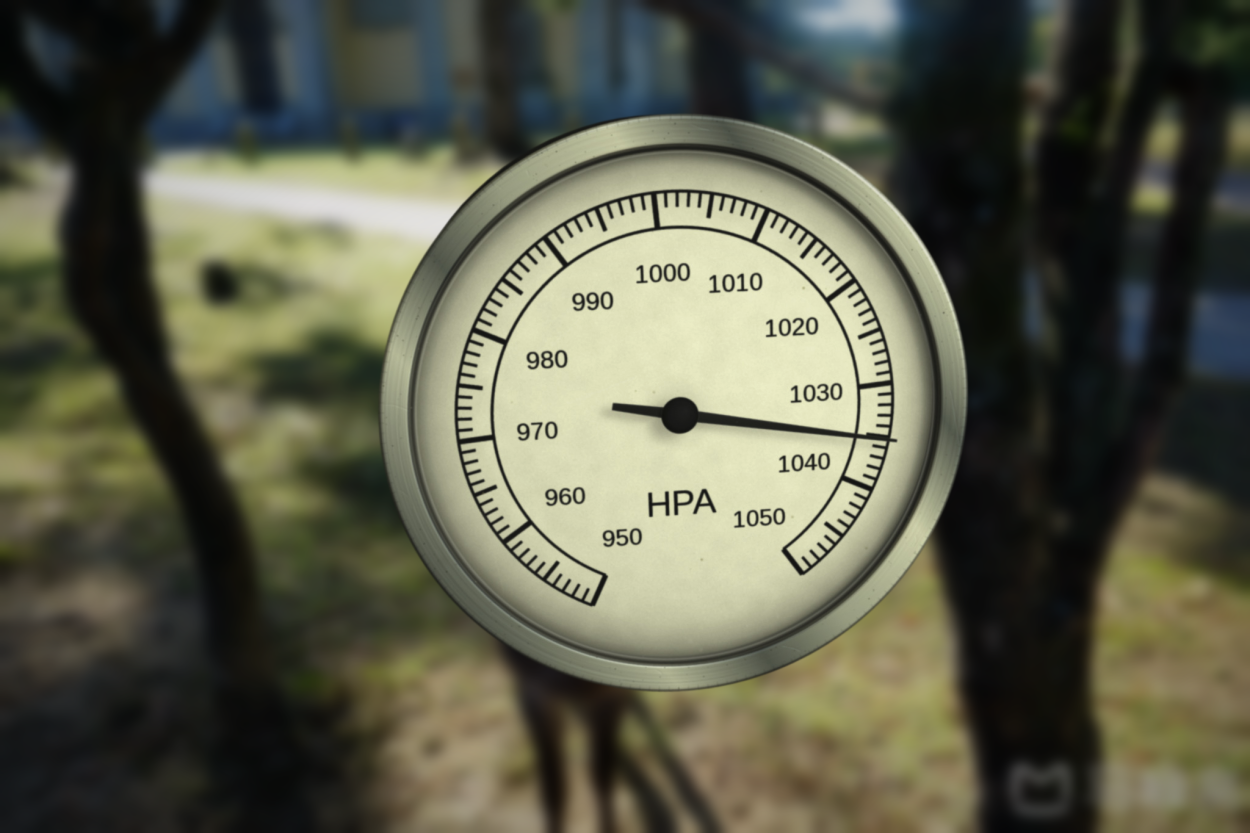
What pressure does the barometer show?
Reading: 1035 hPa
